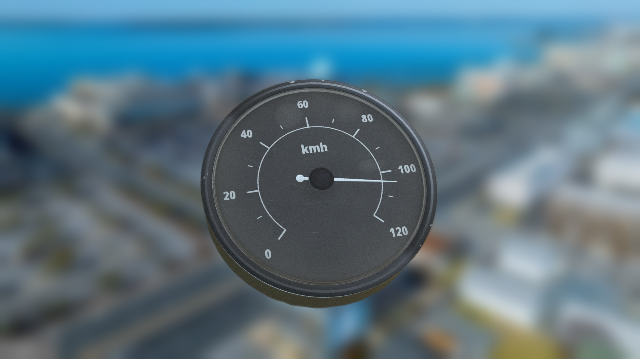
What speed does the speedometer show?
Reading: 105 km/h
